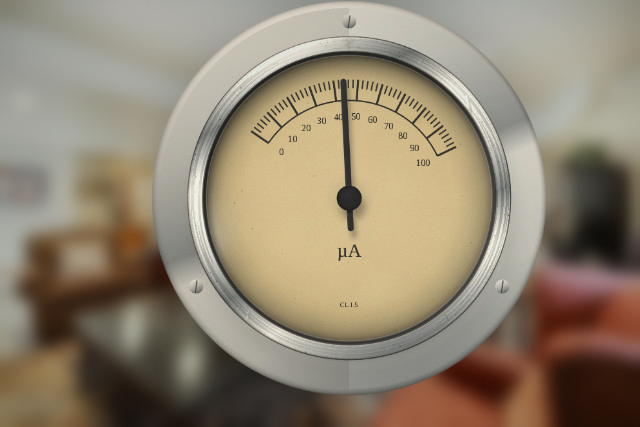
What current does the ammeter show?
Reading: 44 µA
